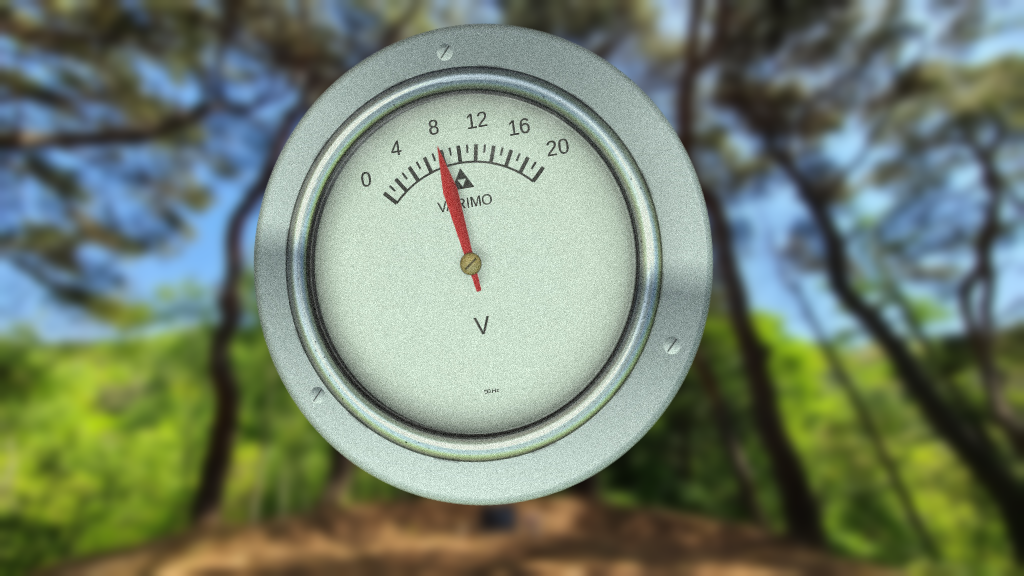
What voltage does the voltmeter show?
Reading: 8 V
